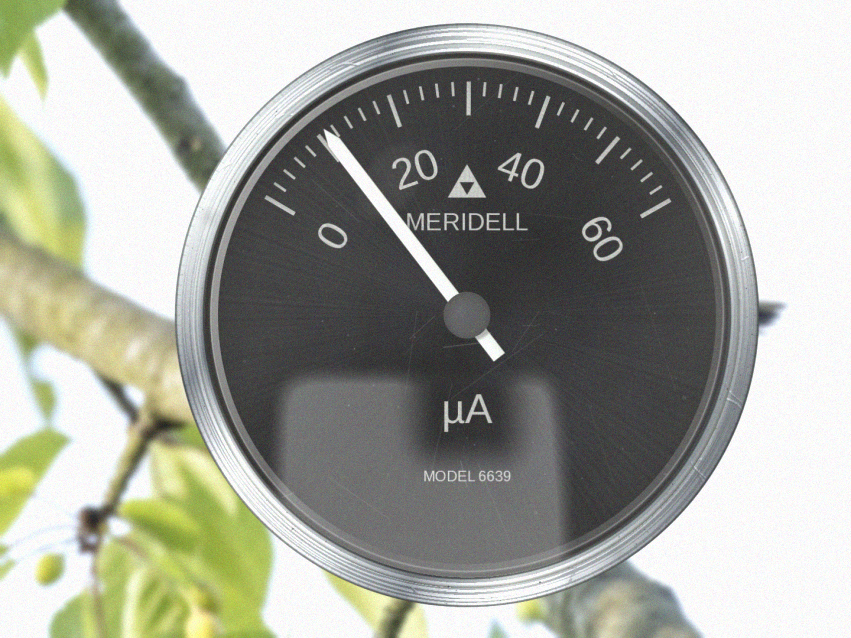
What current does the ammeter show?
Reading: 11 µA
